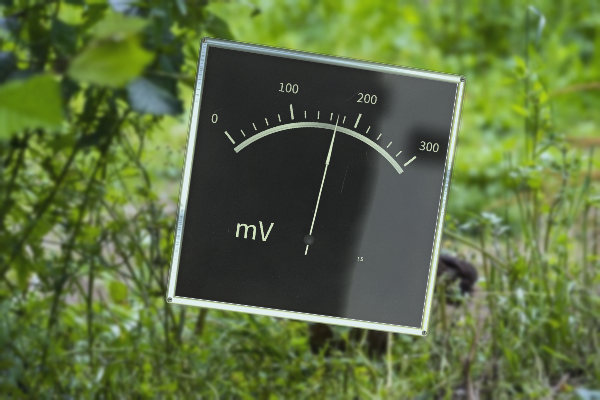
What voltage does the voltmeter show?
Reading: 170 mV
